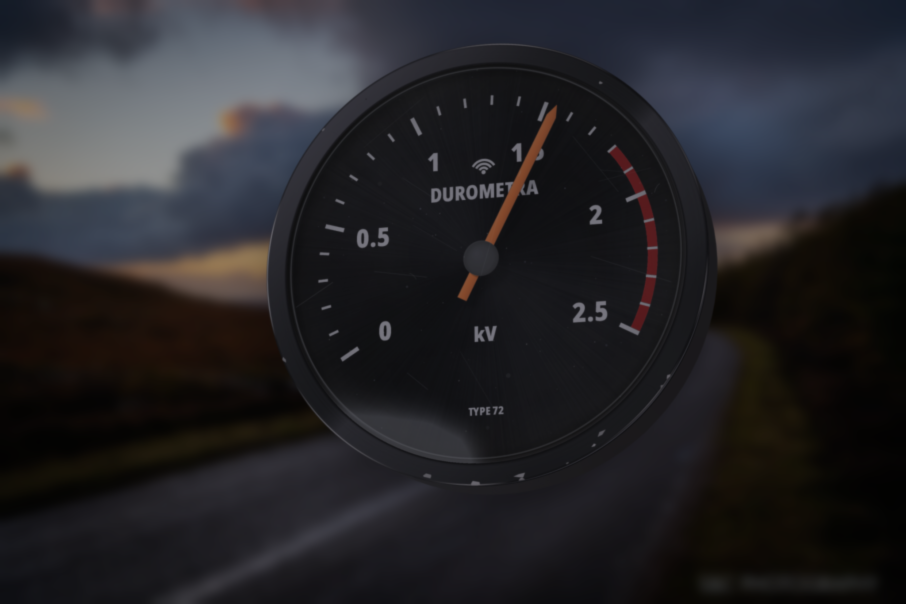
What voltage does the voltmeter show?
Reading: 1.55 kV
